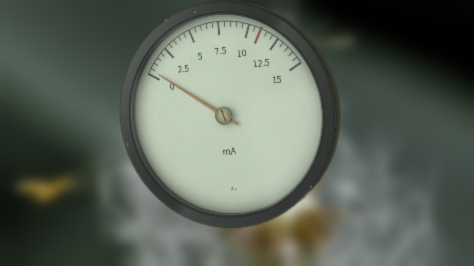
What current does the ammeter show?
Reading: 0.5 mA
